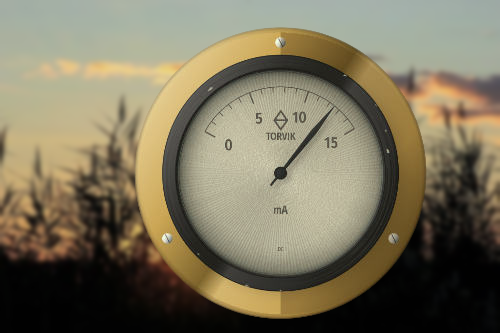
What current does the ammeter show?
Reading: 12.5 mA
